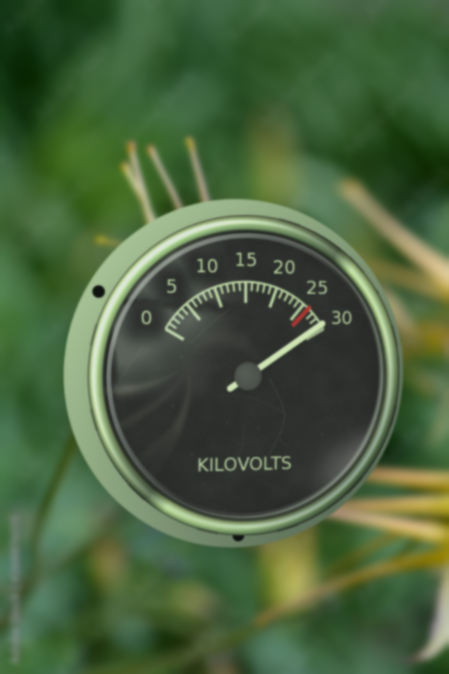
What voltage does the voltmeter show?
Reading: 29 kV
